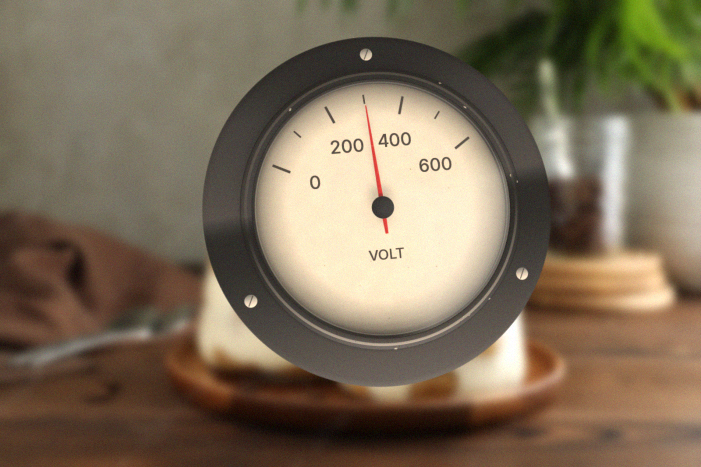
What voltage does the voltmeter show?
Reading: 300 V
